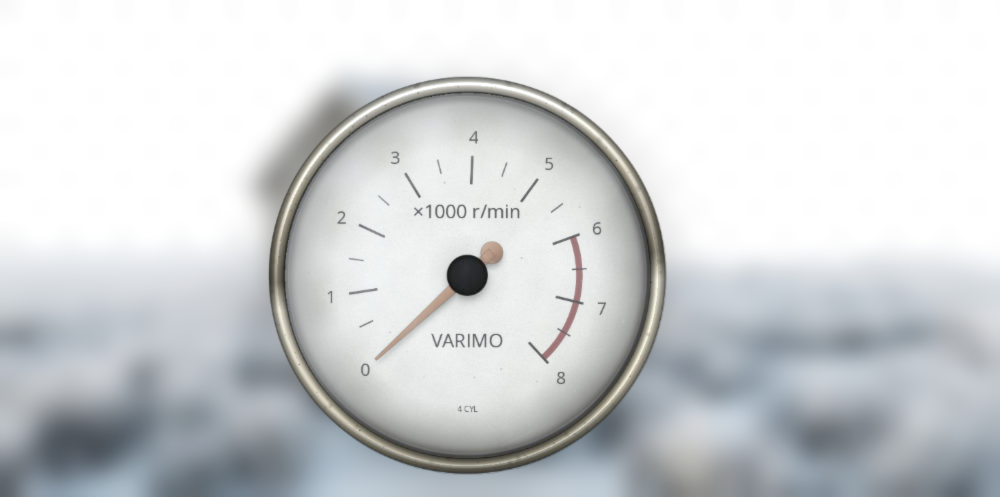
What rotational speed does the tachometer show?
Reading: 0 rpm
